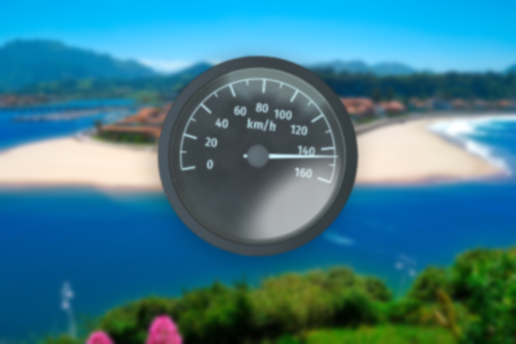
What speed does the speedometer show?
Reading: 145 km/h
